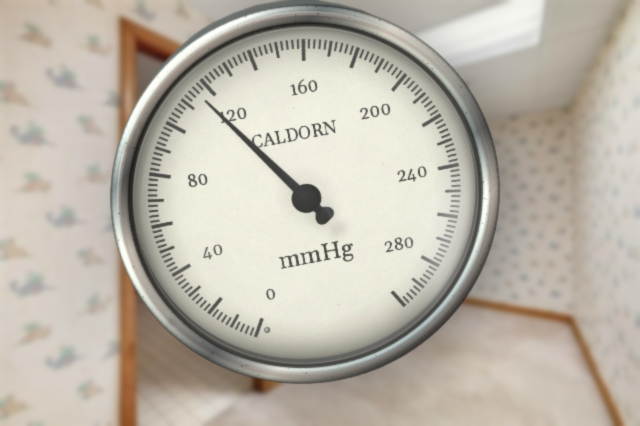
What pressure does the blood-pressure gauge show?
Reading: 116 mmHg
